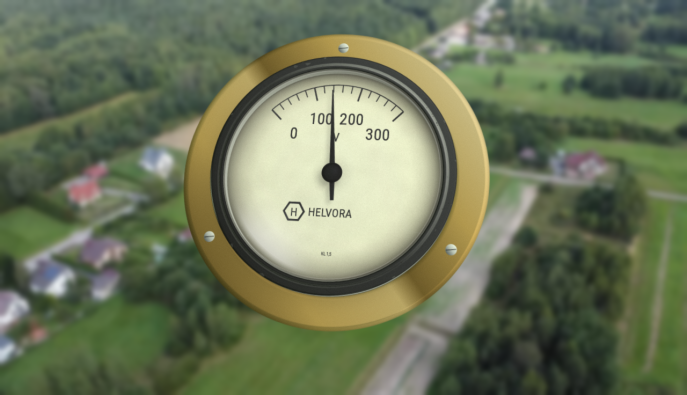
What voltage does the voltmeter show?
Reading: 140 V
